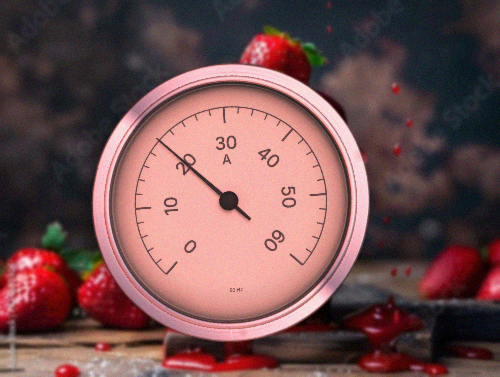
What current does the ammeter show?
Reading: 20 A
